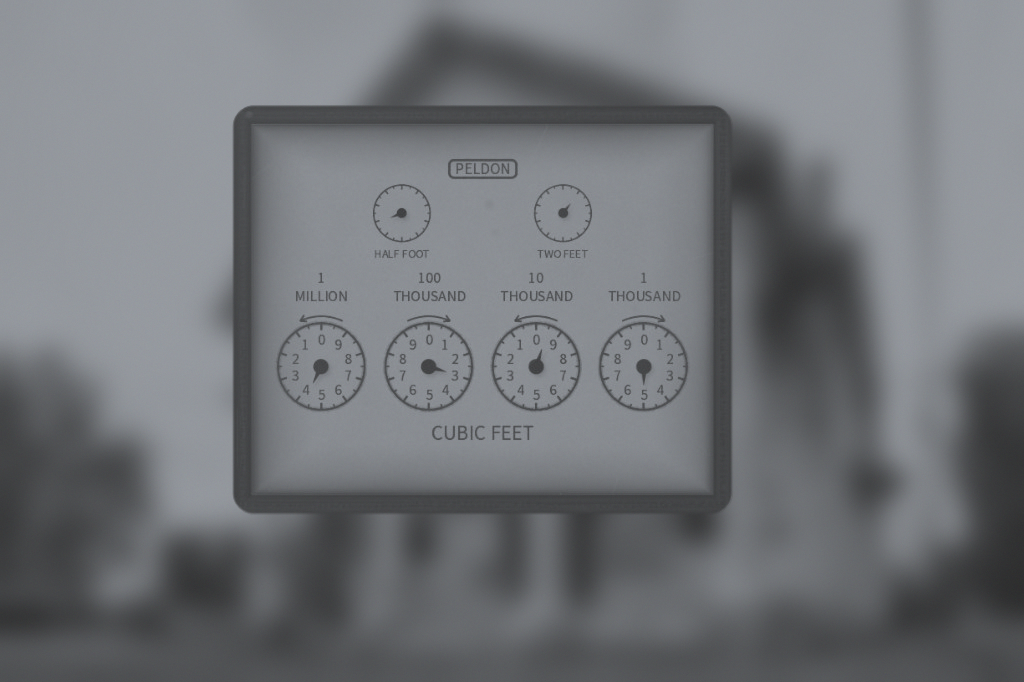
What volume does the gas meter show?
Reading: 429500 ft³
